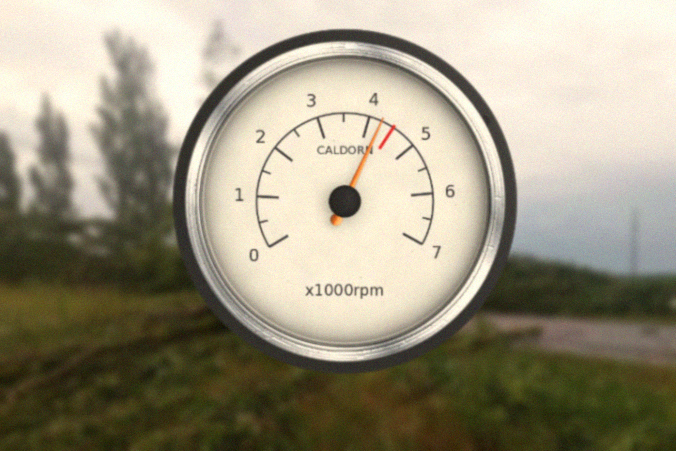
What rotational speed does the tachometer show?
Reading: 4250 rpm
